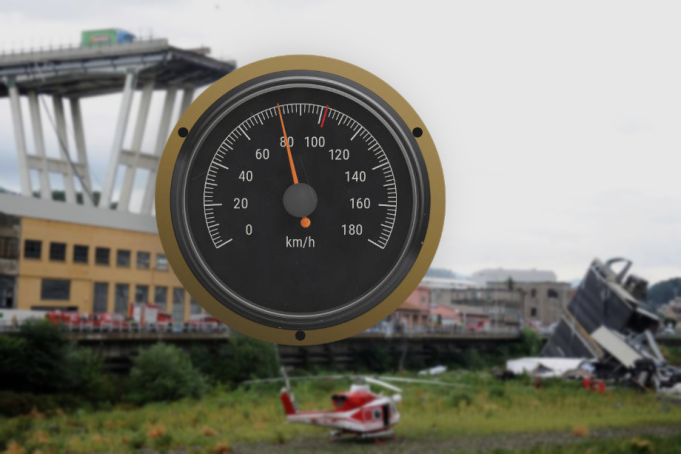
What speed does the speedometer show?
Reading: 80 km/h
